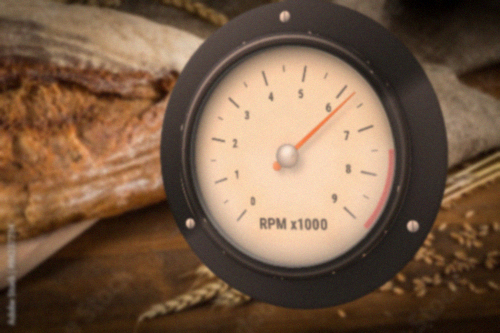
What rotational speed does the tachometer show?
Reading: 6250 rpm
